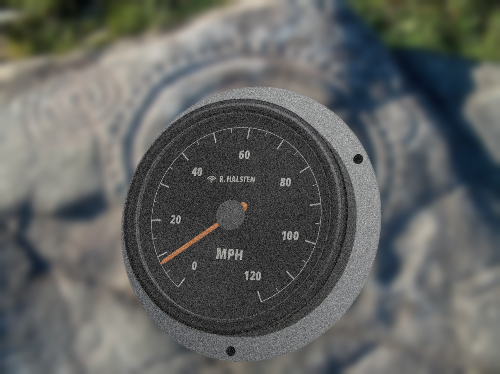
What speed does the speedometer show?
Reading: 7.5 mph
